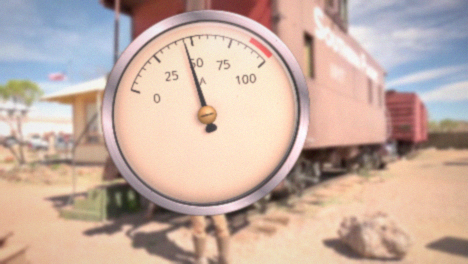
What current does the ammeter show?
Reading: 45 A
